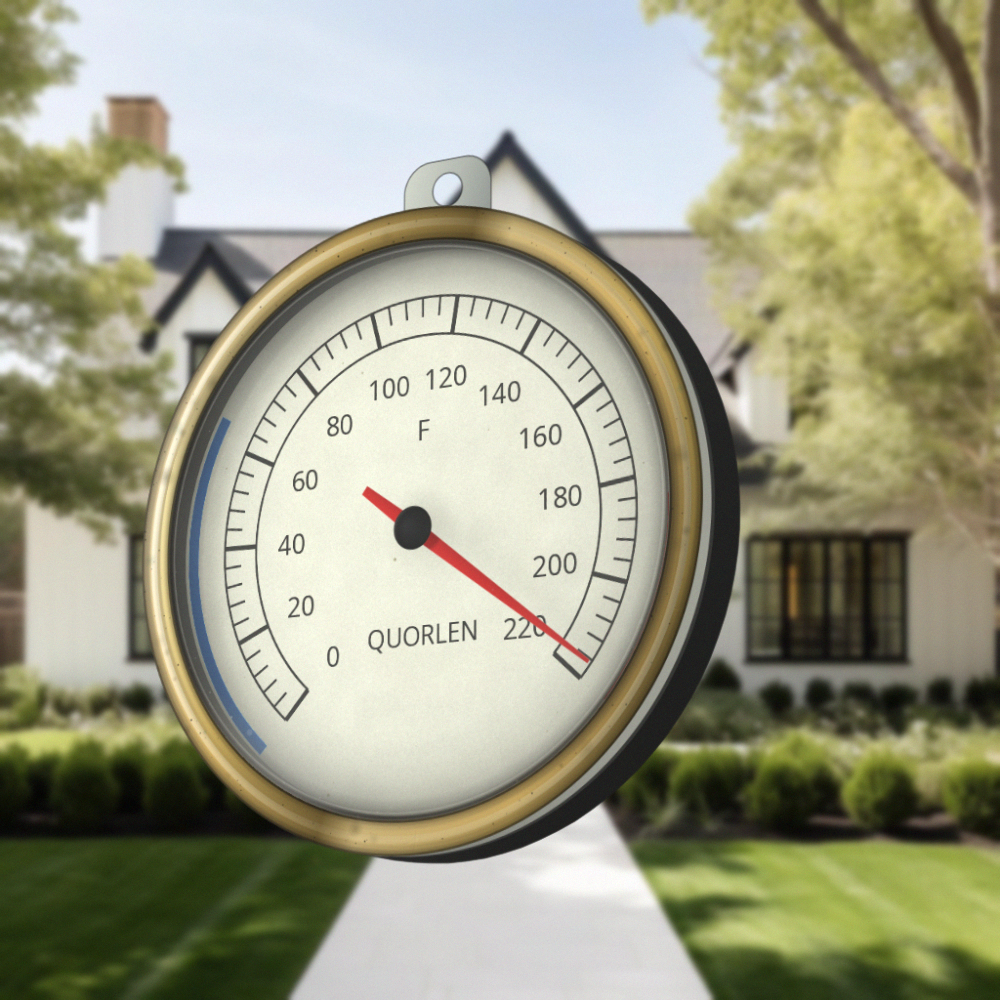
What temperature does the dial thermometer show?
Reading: 216 °F
